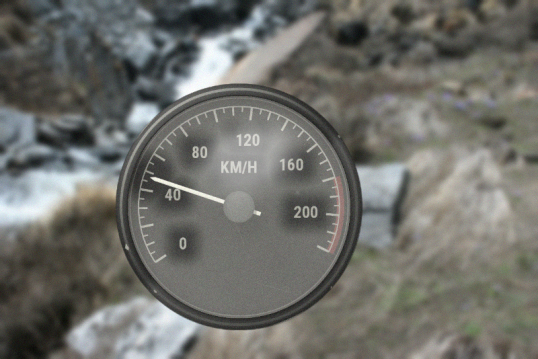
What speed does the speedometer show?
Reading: 47.5 km/h
